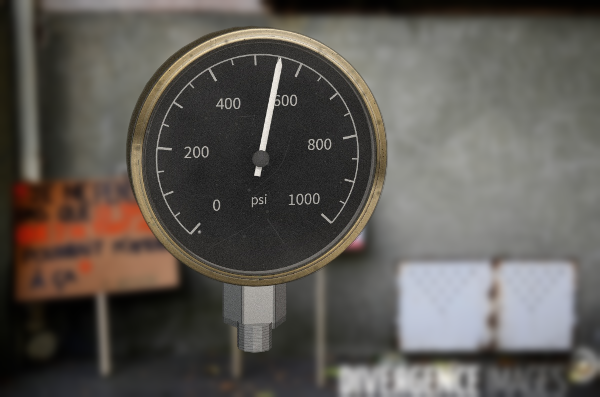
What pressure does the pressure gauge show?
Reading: 550 psi
